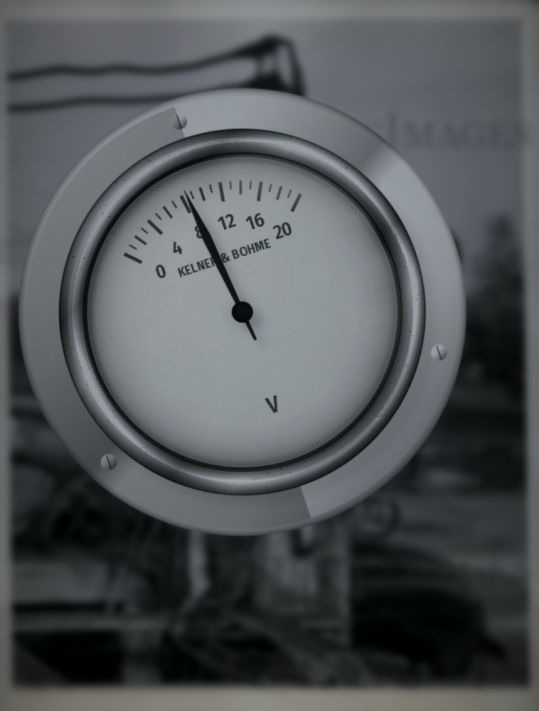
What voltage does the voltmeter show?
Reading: 8.5 V
